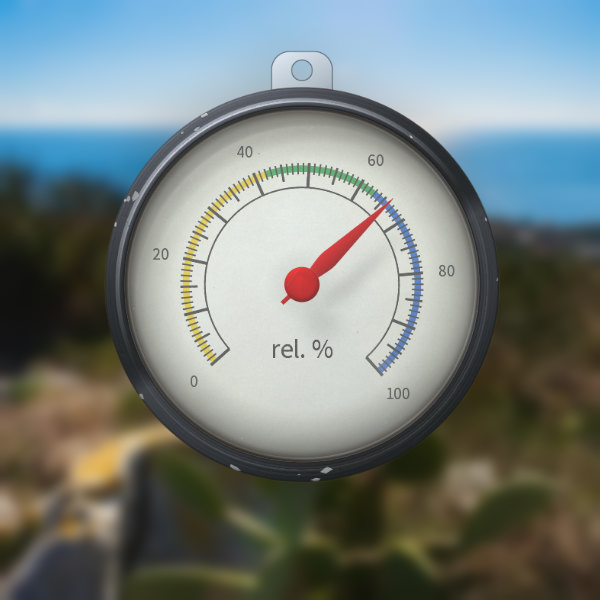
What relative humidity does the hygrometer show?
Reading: 66 %
